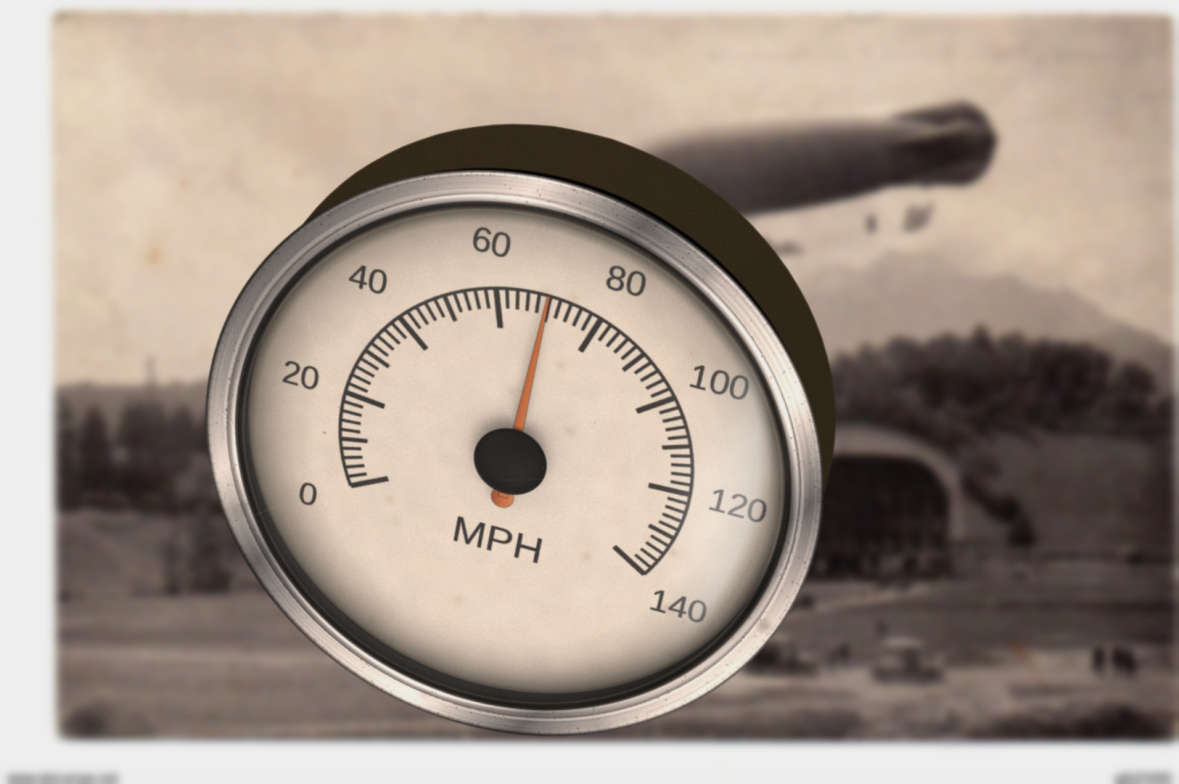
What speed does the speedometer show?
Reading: 70 mph
